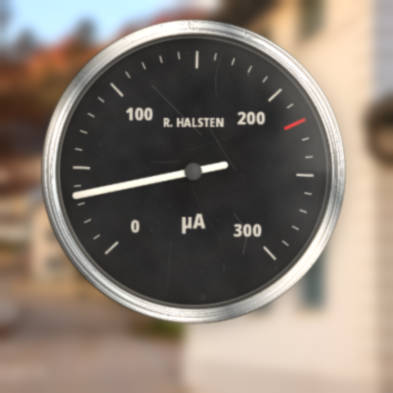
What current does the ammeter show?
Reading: 35 µA
